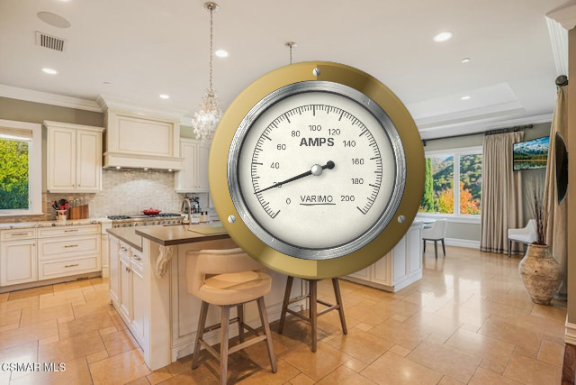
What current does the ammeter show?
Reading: 20 A
